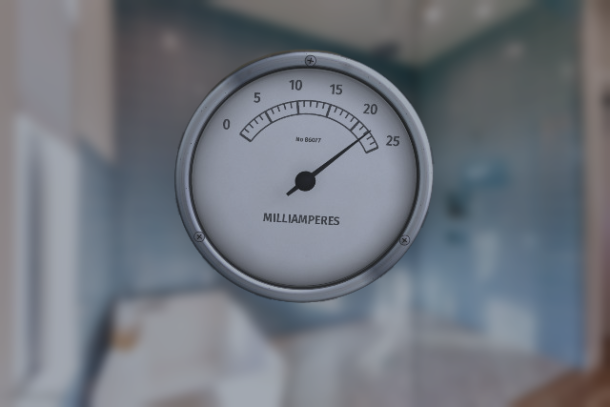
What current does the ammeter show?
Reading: 22 mA
